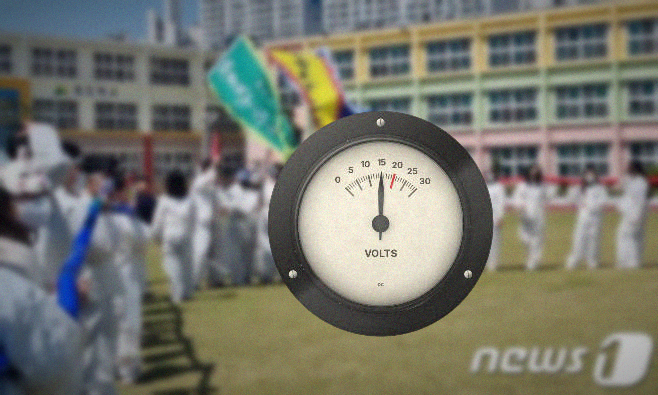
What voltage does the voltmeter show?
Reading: 15 V
